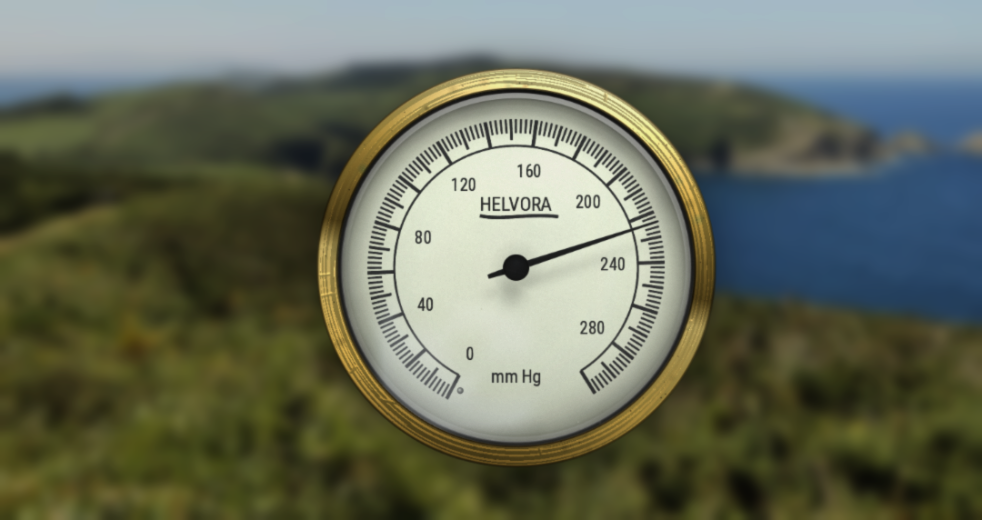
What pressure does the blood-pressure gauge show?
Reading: 224 mmHg
